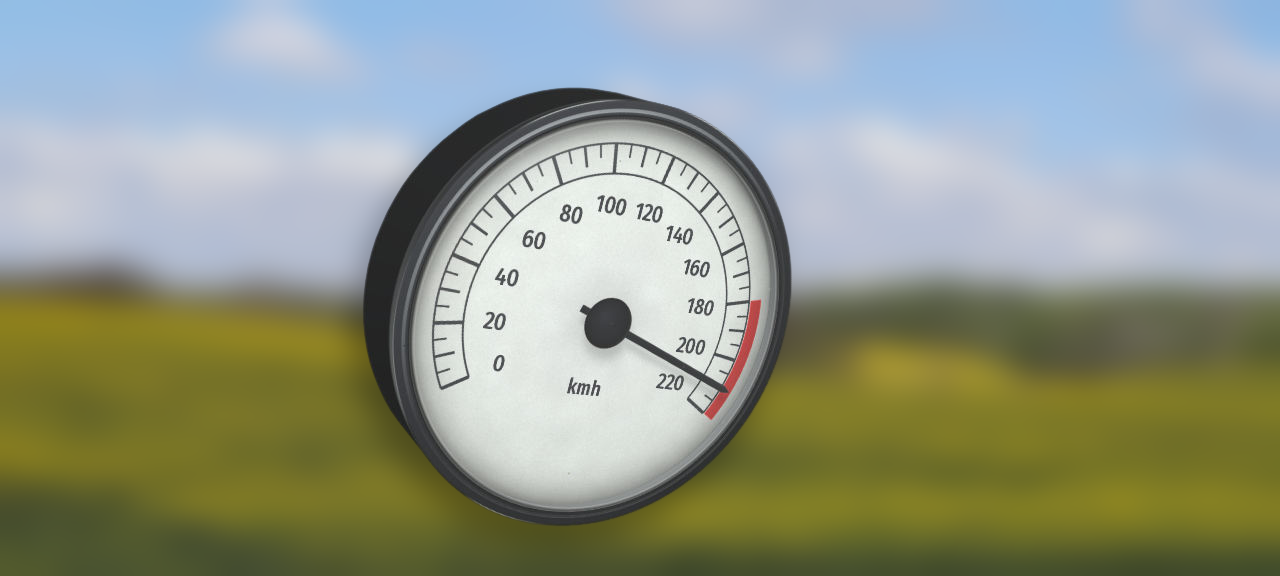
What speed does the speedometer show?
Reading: 210 km/h
